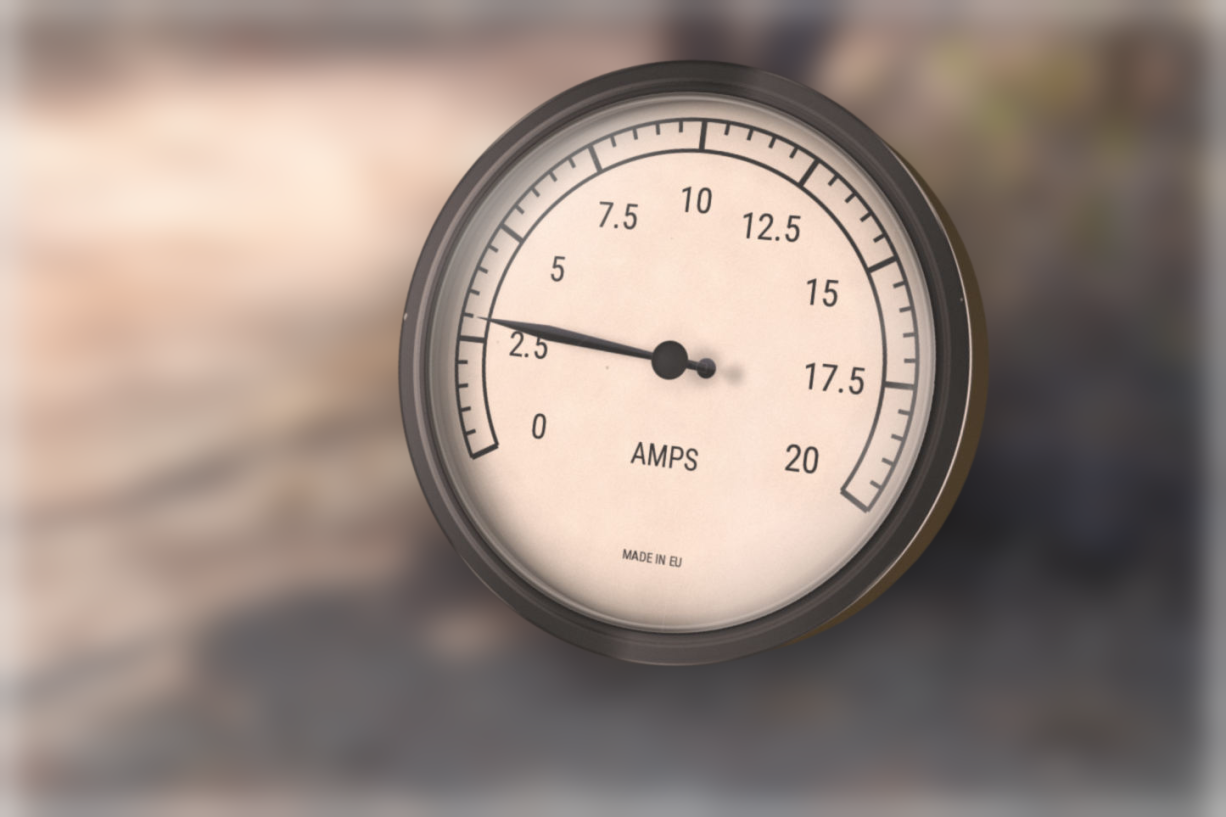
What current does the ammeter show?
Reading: 3 A
